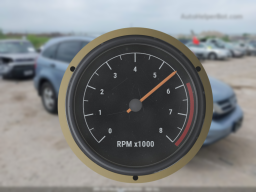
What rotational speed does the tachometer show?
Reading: 5500 rpm
